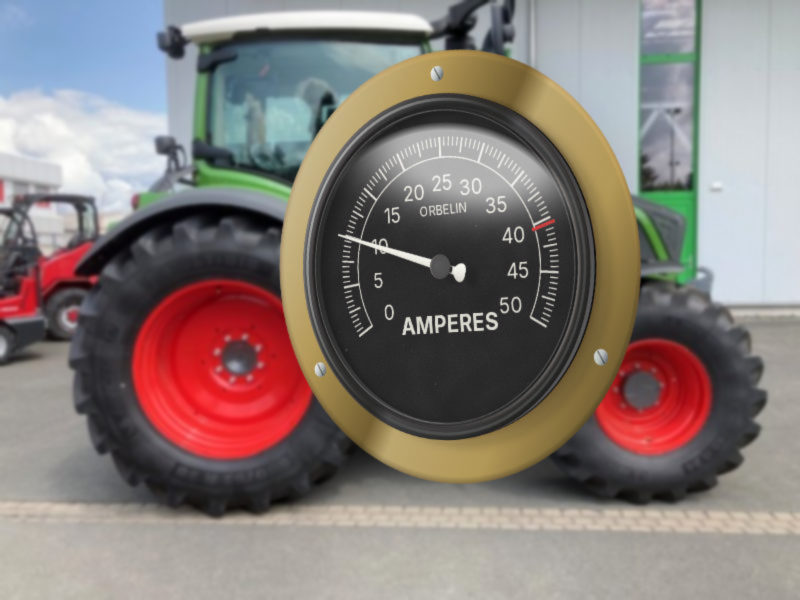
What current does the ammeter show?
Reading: 10 A
